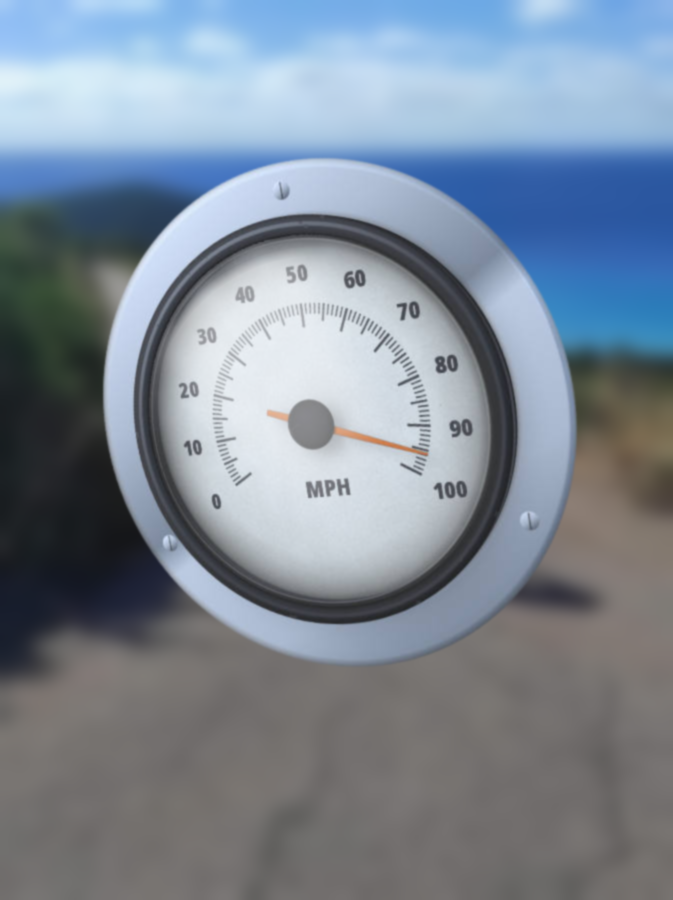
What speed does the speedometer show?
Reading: 95 mph
